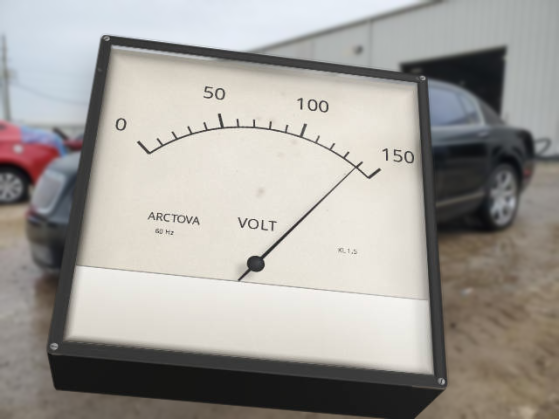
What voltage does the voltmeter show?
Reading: 140 V
